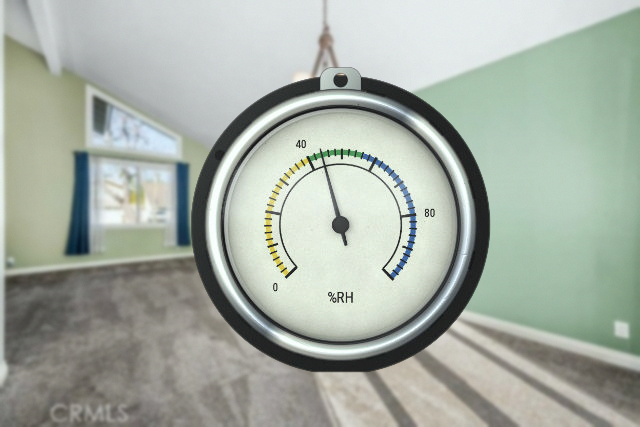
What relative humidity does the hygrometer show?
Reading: 44 %
